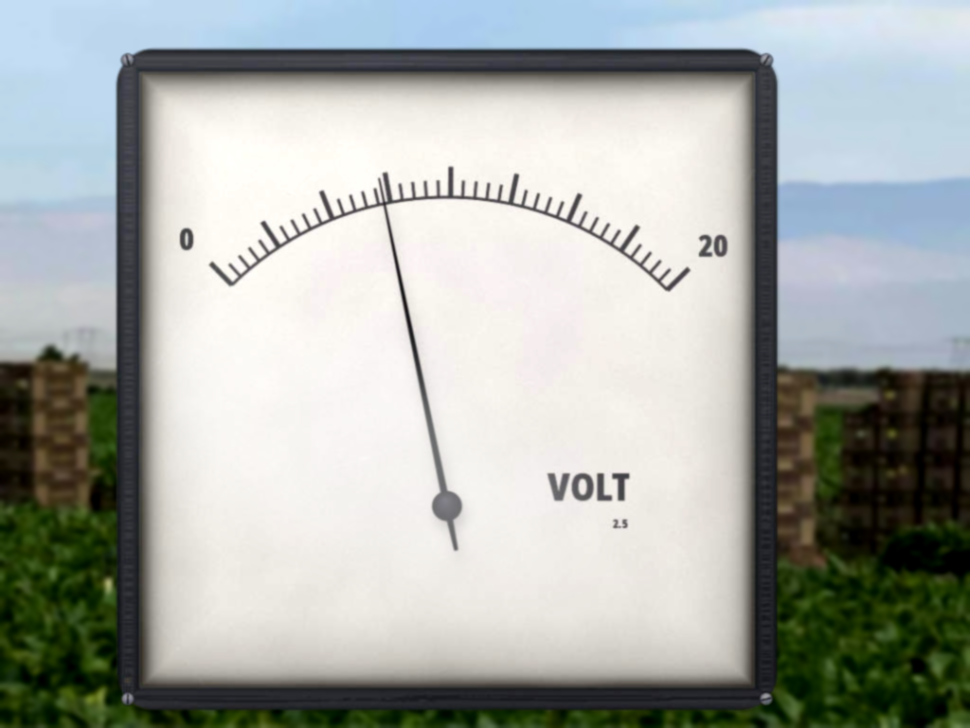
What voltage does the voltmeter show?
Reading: 7.25 V
